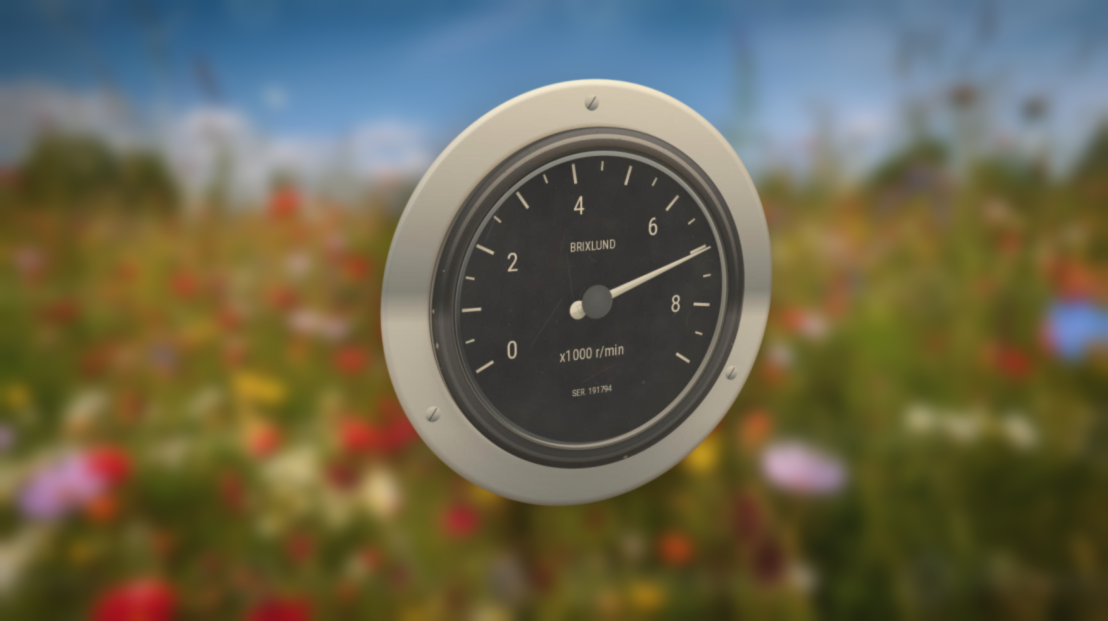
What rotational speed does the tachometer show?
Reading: 7000 rpm
